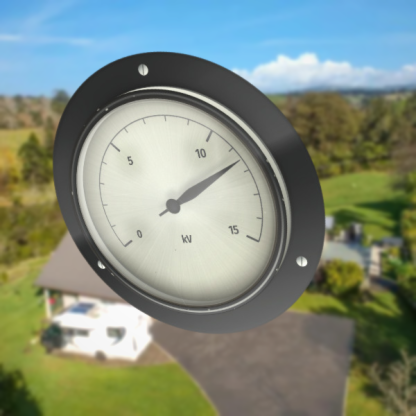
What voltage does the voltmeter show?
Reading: 11.5 kV
